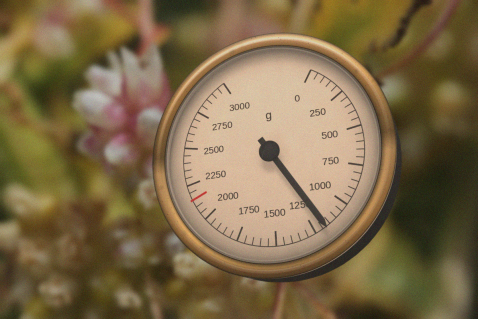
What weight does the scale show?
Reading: 1175 g
